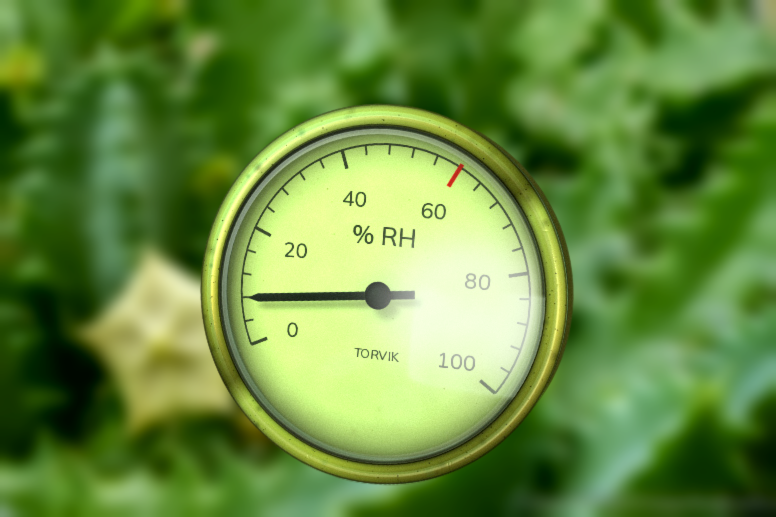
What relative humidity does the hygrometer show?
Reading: 8 %
